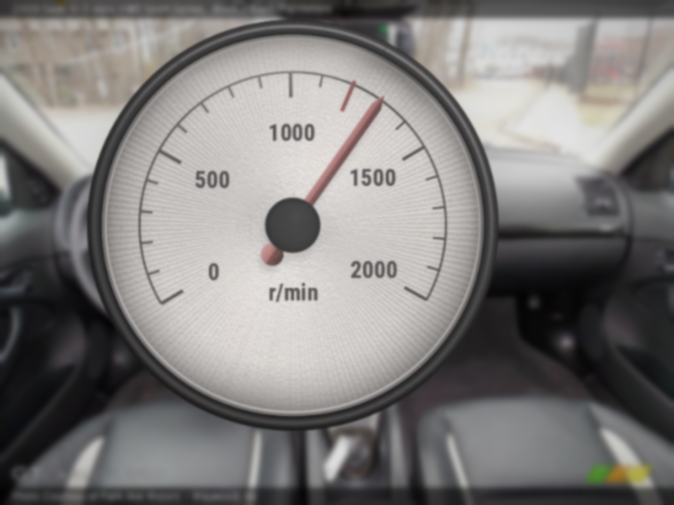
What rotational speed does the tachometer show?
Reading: 1300 rpm
